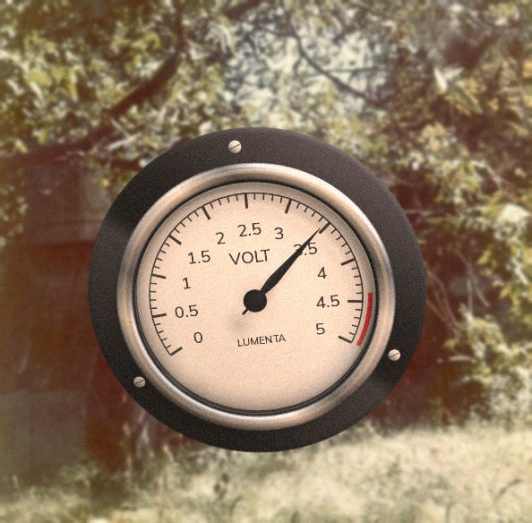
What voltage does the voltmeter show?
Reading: 3.45 V
